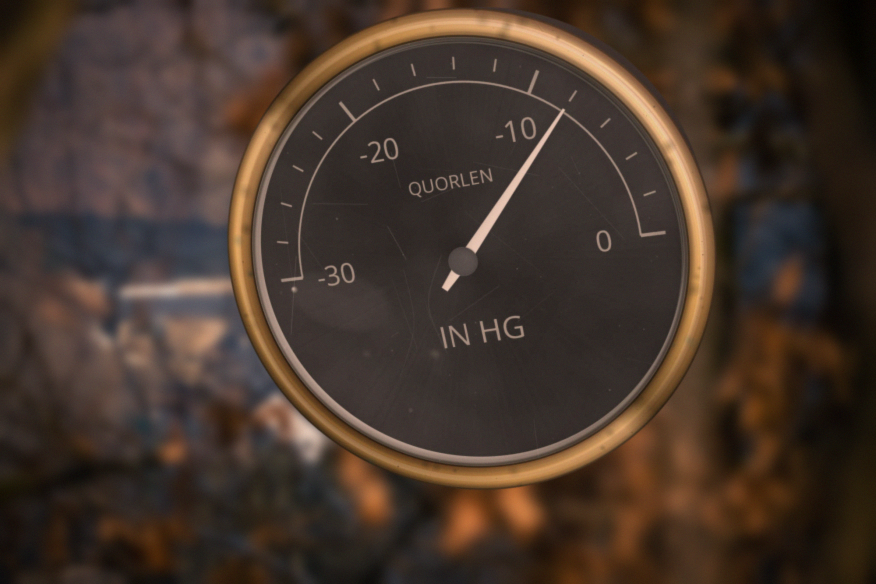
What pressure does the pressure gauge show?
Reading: -8 inHg
